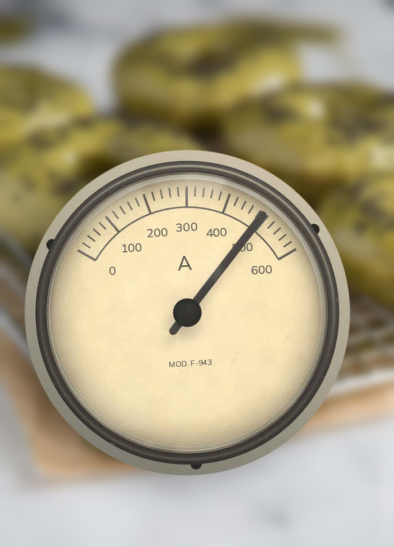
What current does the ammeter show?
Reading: 490 A
